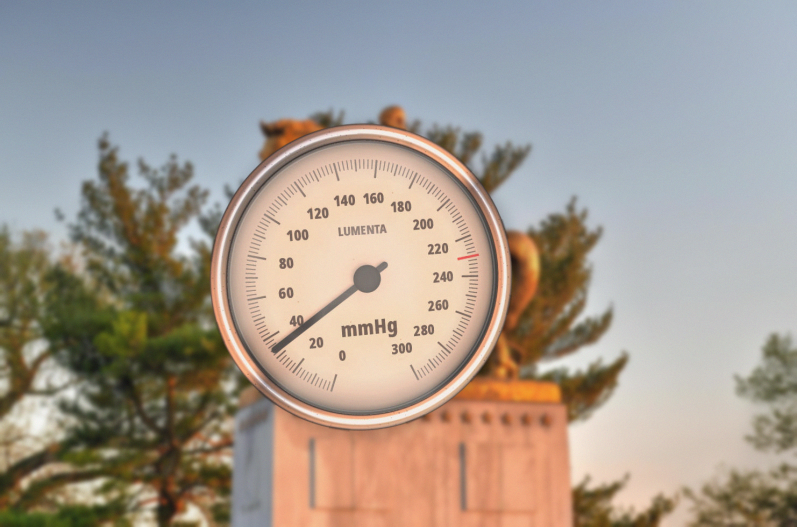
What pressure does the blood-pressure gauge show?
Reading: 34 mmHg
